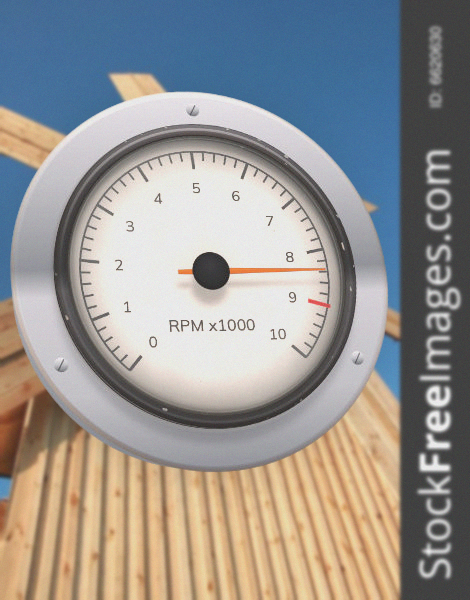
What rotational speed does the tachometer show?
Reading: 8400 rpm
